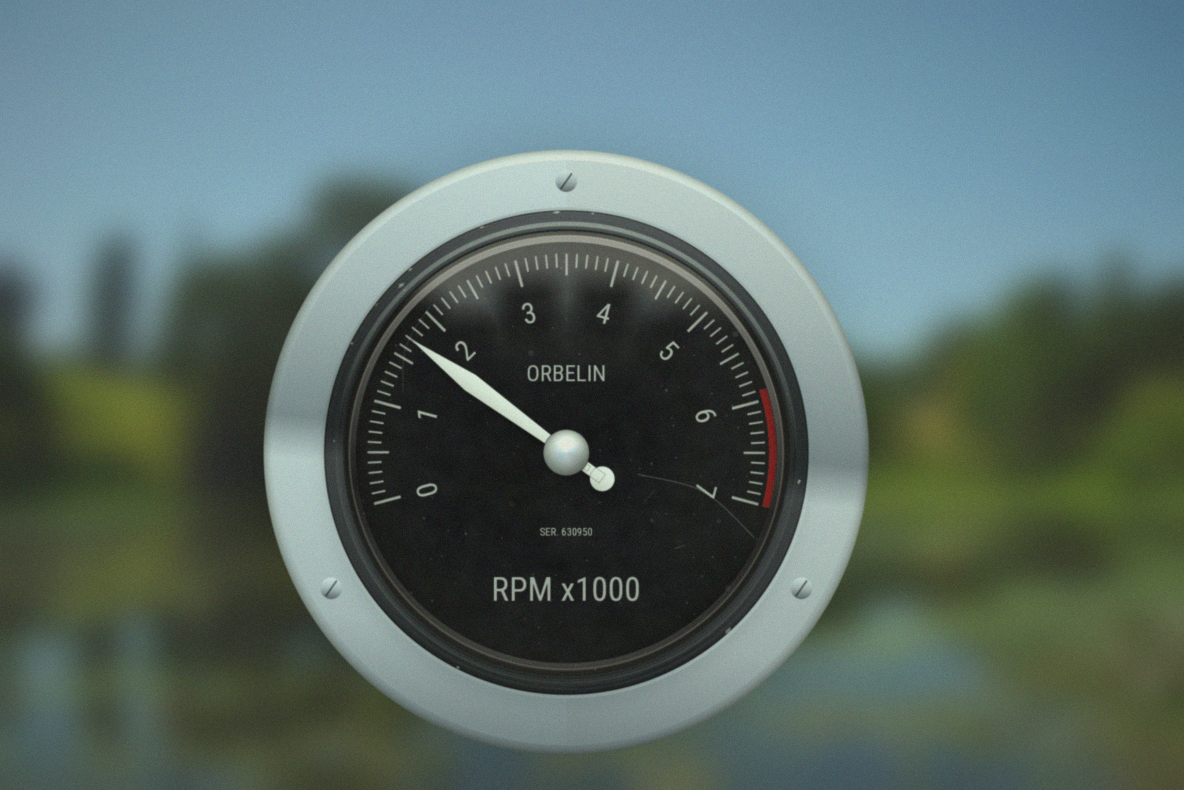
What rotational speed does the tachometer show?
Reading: 1700 rpm
